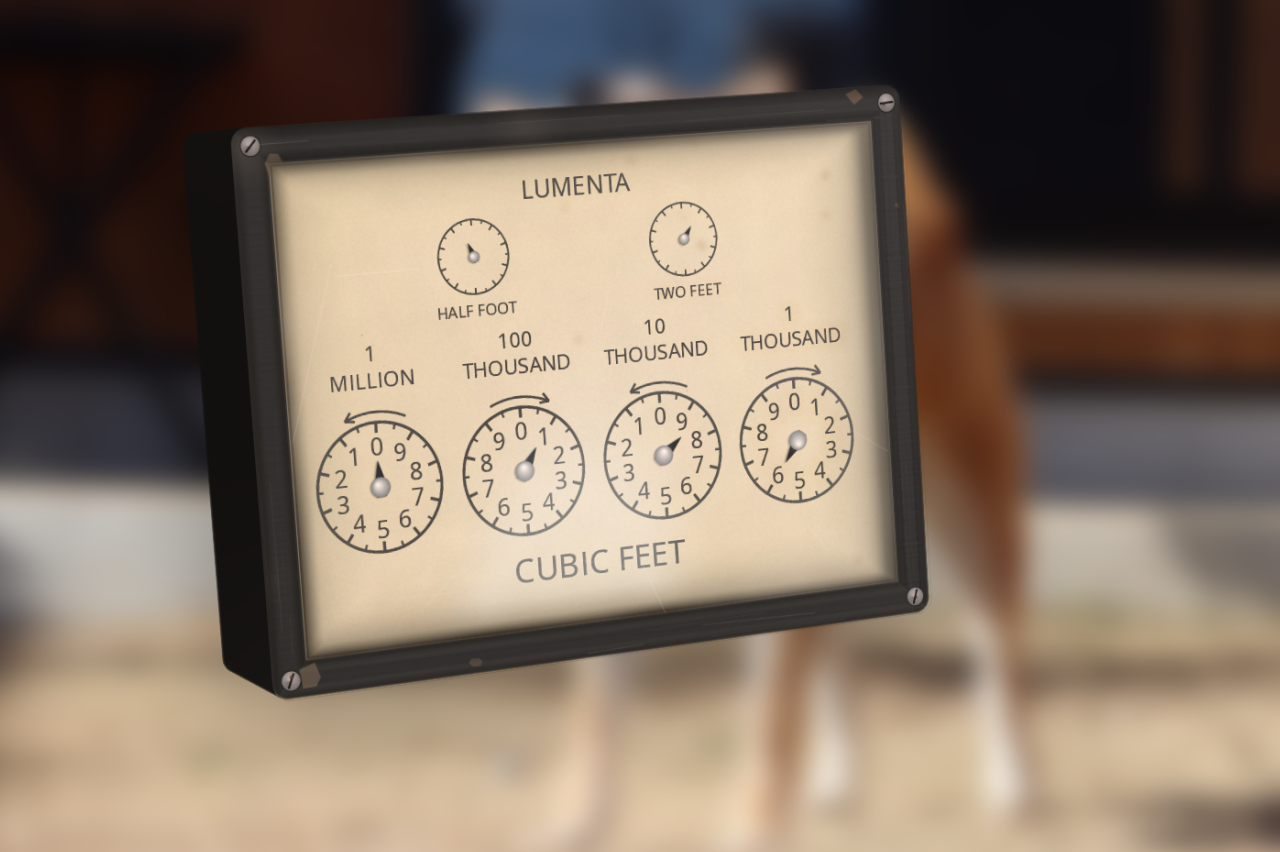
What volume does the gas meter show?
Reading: 8600 ft³
